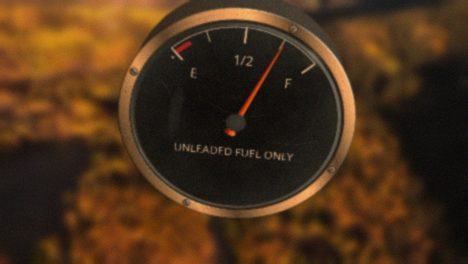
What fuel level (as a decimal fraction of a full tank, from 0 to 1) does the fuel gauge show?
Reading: 0.75
